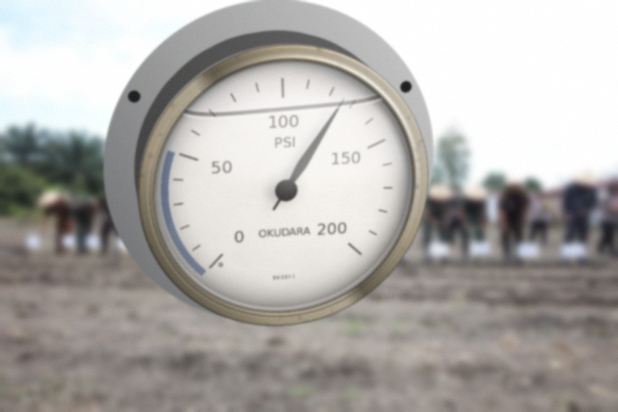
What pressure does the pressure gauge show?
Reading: 125 psi
